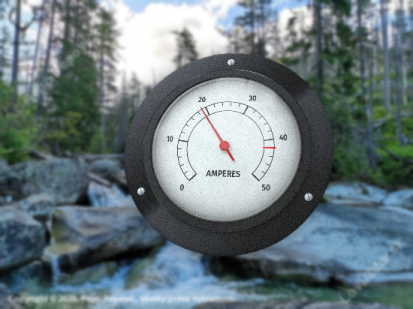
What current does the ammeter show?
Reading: 19 A
